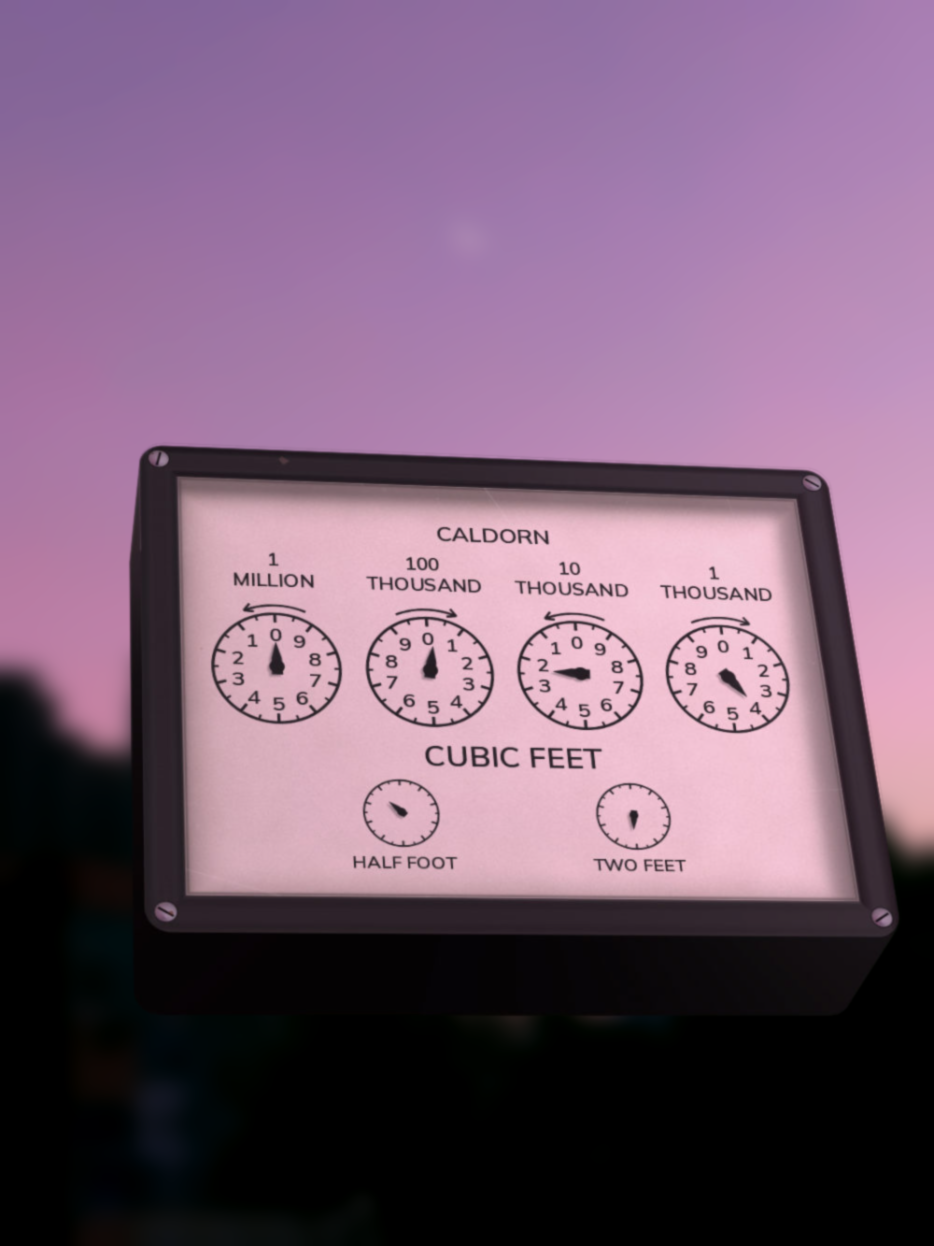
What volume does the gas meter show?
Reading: 2400 ft³
